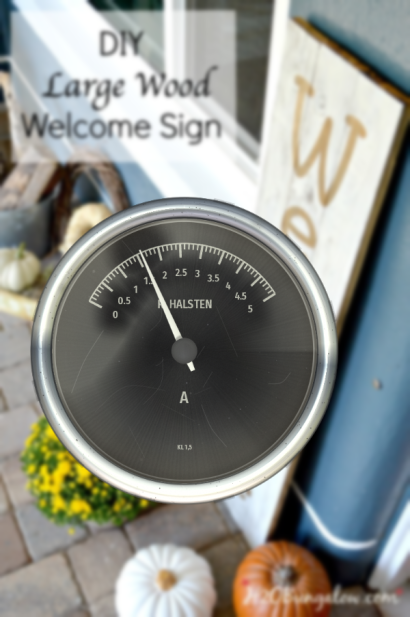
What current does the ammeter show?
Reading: 1.6 A
